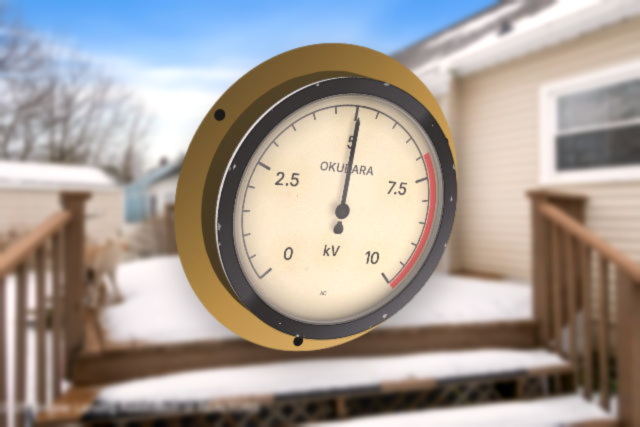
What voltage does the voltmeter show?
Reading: 5 kV
